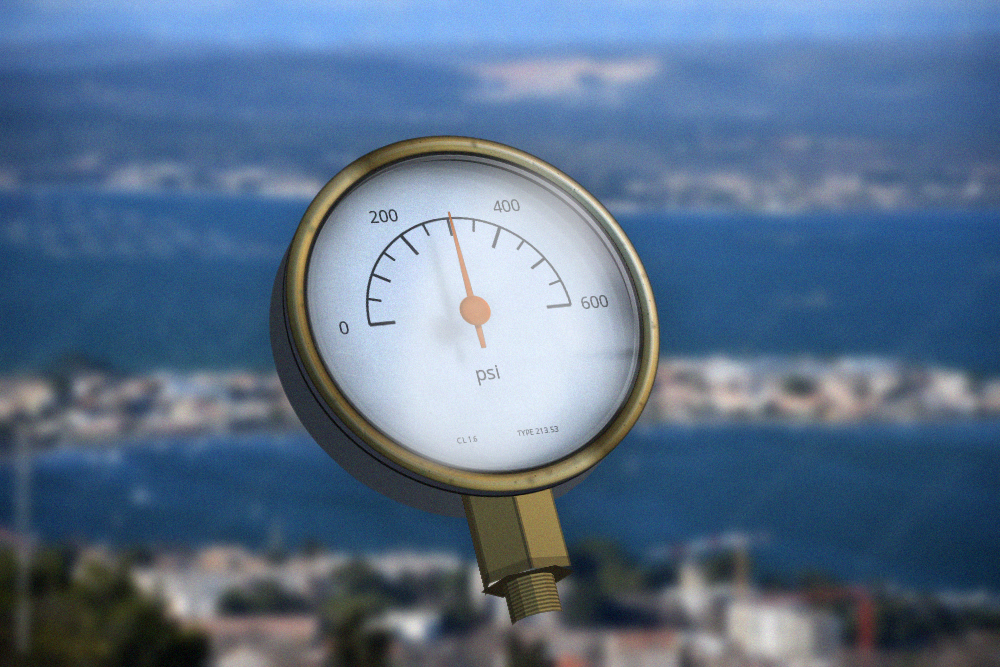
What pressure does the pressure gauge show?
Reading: 300 psi
